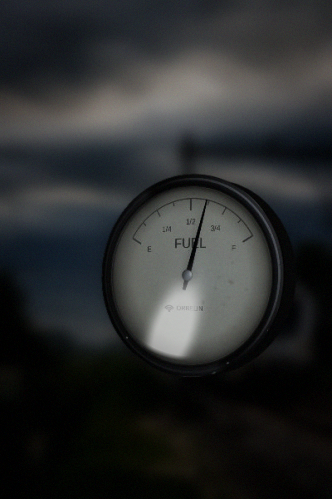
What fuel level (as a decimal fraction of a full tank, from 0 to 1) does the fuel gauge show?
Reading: 0.625
